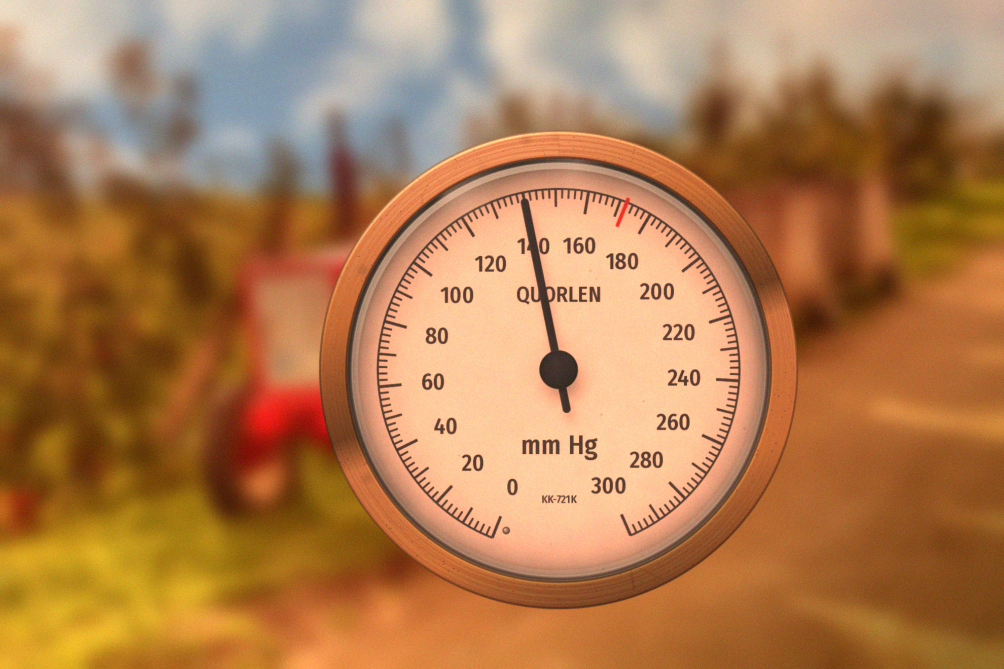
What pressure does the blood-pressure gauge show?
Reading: 140 mmHg
